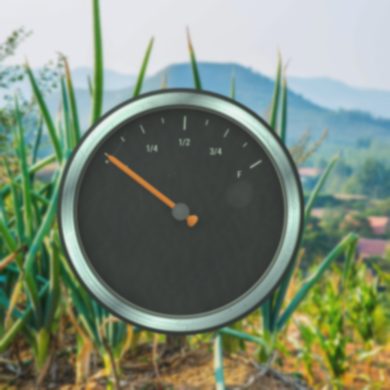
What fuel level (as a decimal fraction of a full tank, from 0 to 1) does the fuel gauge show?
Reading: 0
